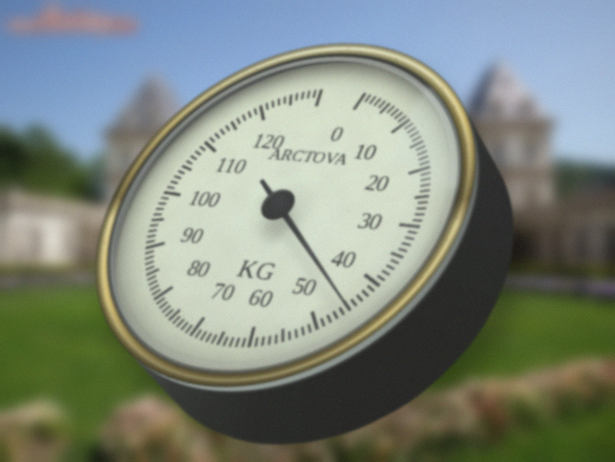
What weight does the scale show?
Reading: 45 kg
